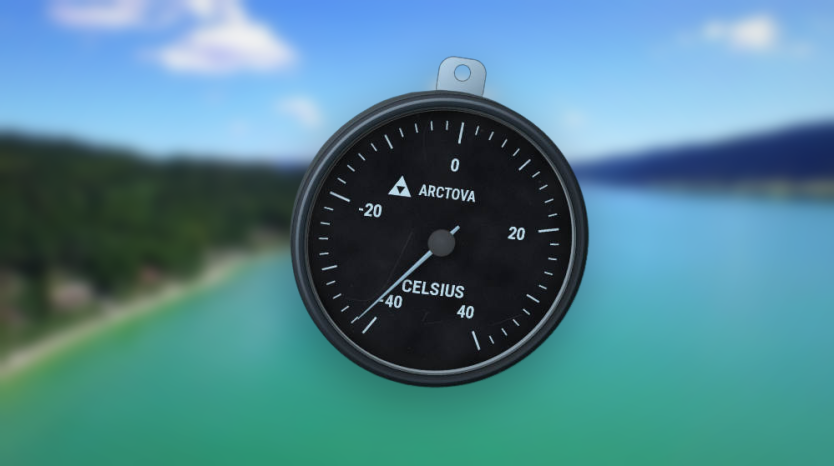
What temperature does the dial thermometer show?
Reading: -38 °C
